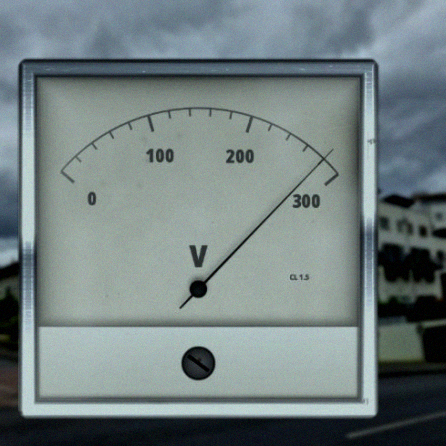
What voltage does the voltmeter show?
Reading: 280 V
